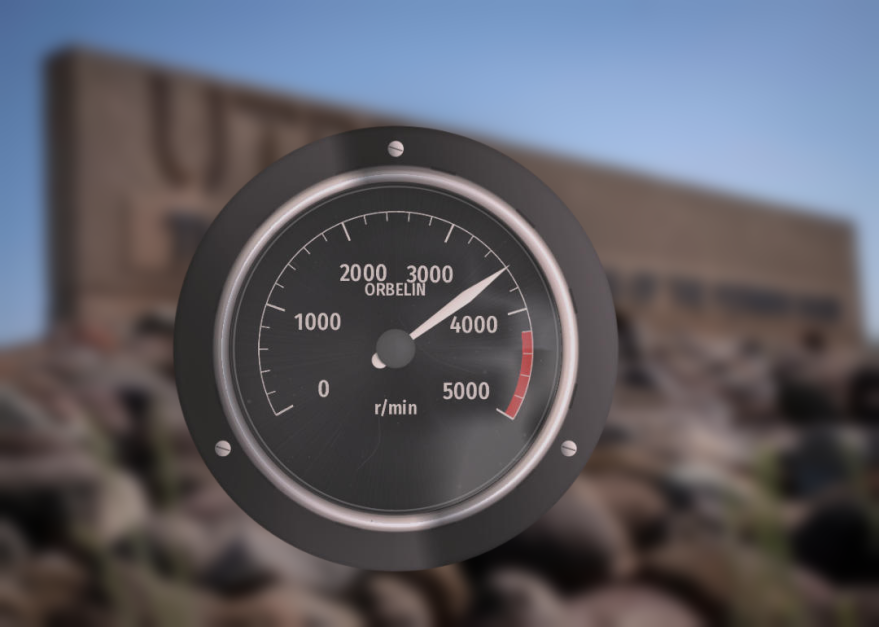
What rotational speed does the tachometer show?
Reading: 3600 rpm
